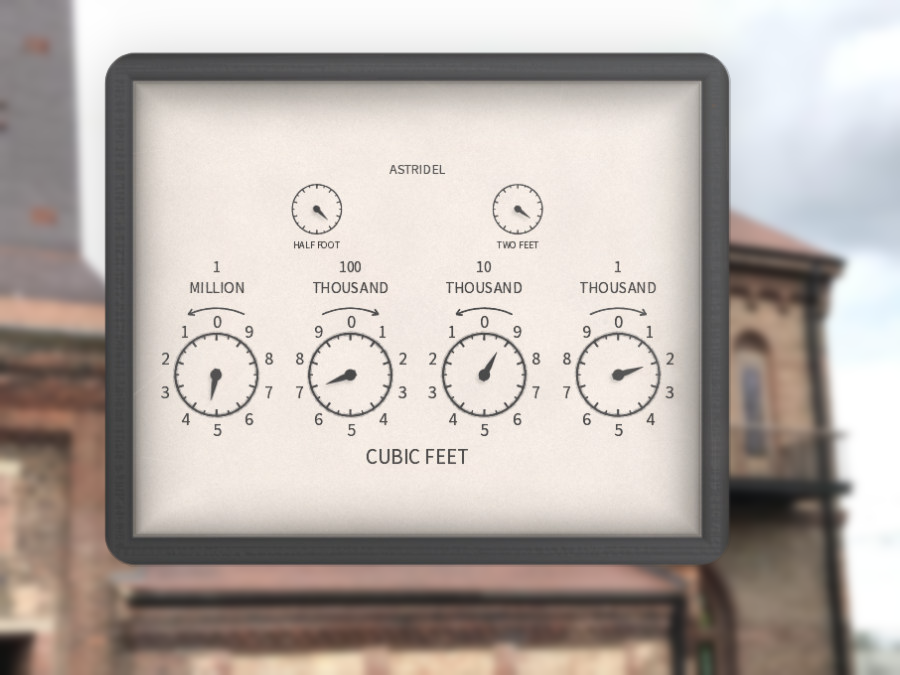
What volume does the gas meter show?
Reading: 469200 ft³
